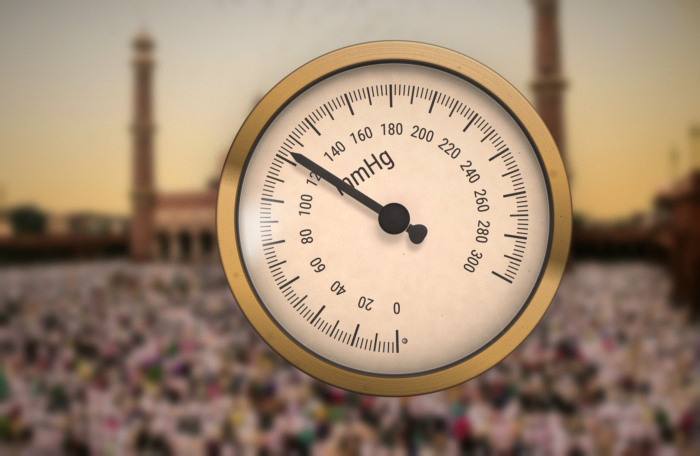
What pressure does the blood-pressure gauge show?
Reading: 124 mmHg
